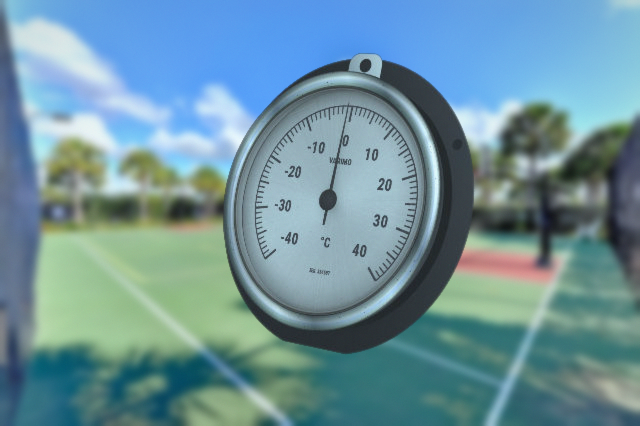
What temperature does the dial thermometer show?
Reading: 0 °C
